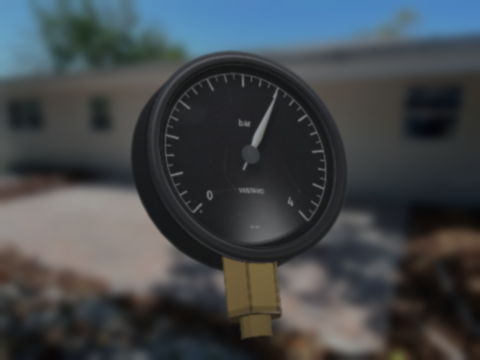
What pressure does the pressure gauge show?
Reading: 2.4 bar
